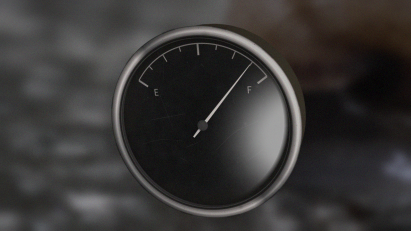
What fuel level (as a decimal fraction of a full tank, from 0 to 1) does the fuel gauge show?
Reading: 0.875
